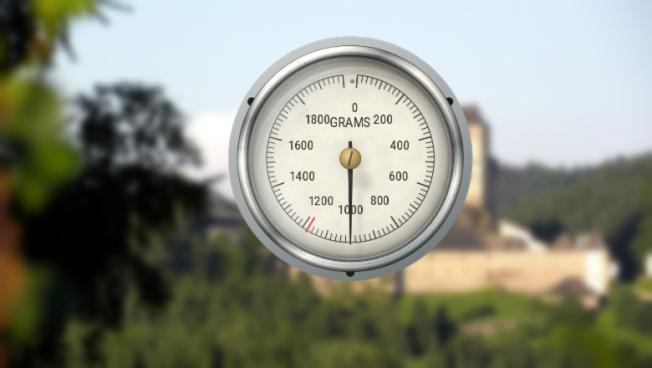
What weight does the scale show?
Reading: 1000 g
